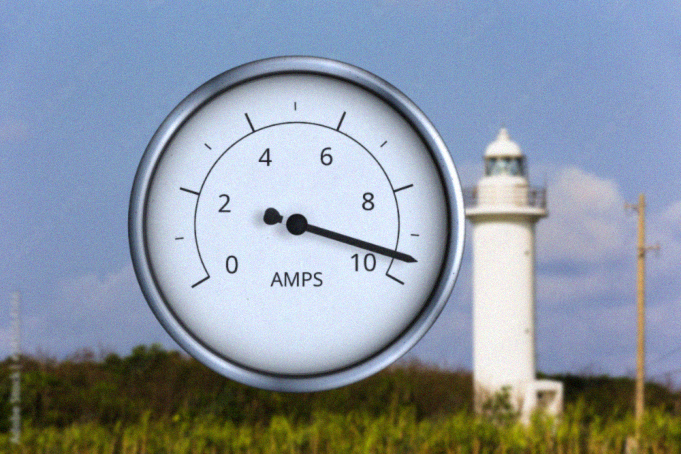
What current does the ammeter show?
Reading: 9.5 A
